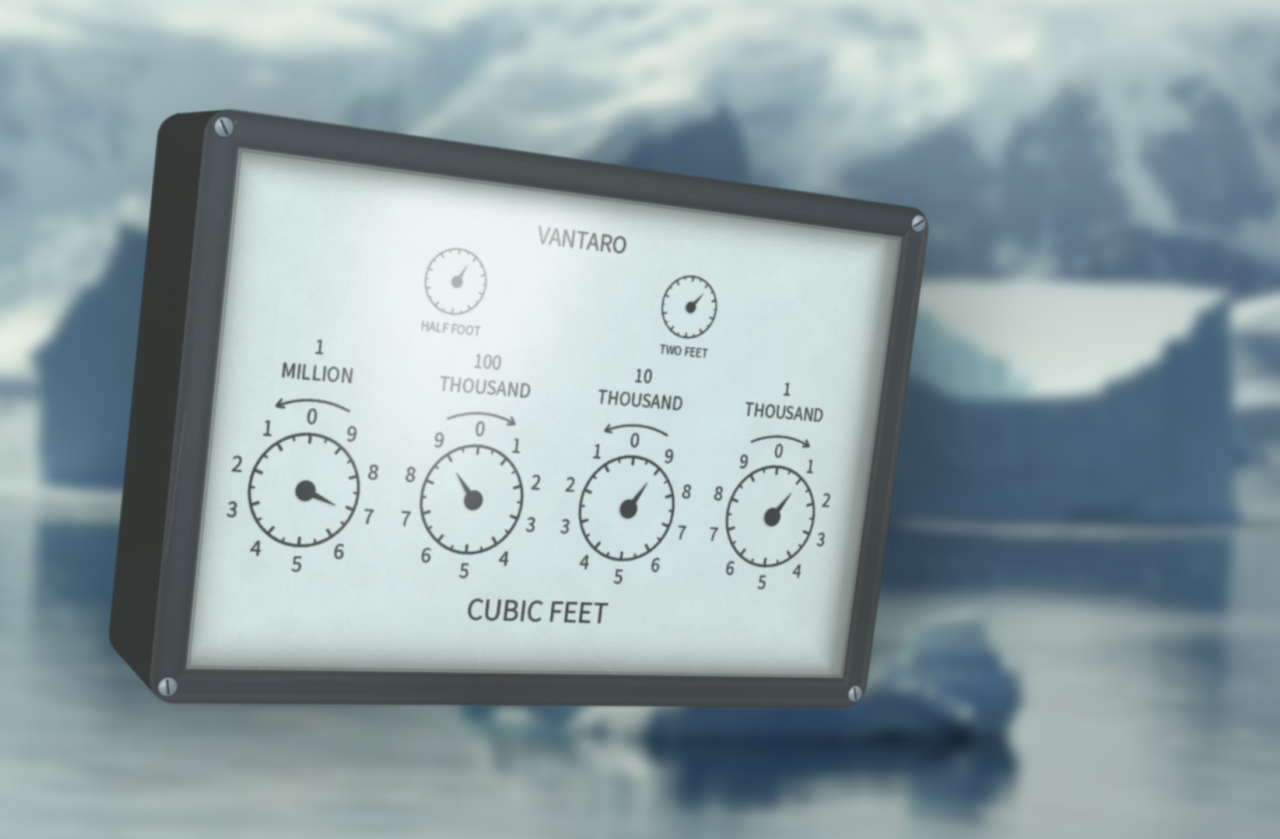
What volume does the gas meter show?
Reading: 689100 ft³
